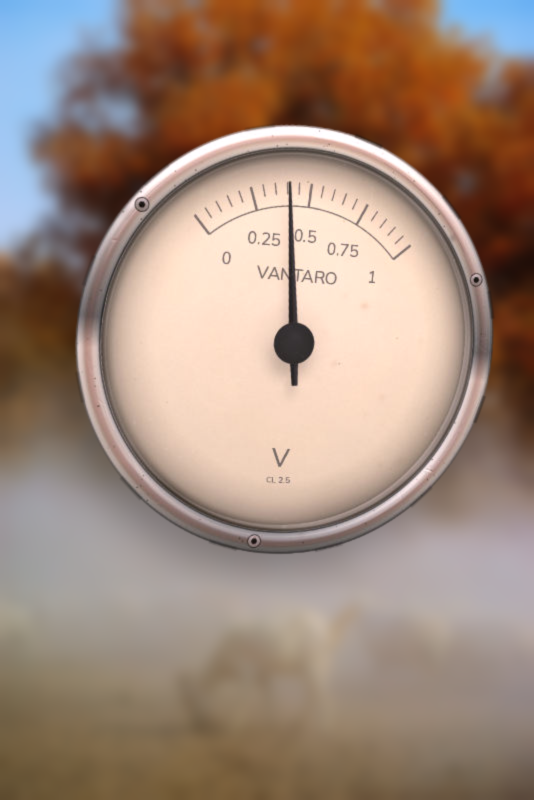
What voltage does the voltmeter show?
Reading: 0.4 V
